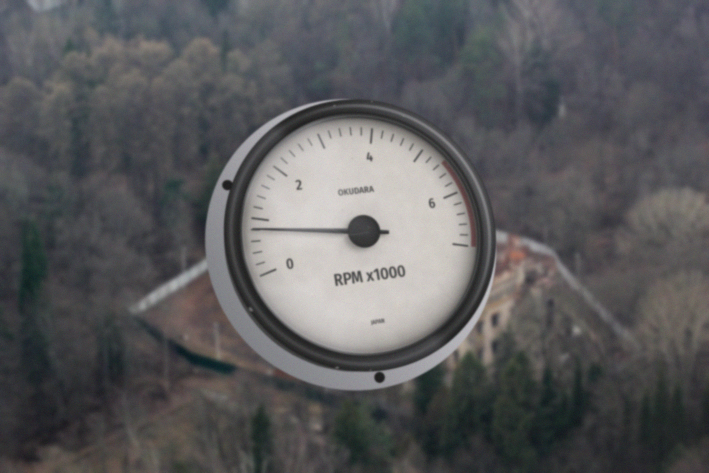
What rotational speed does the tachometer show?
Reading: 800 rpm
